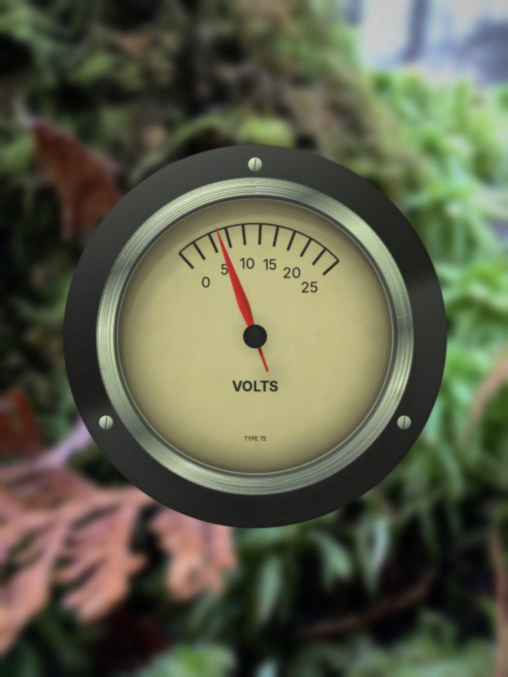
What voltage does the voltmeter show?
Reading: 6.25 V
